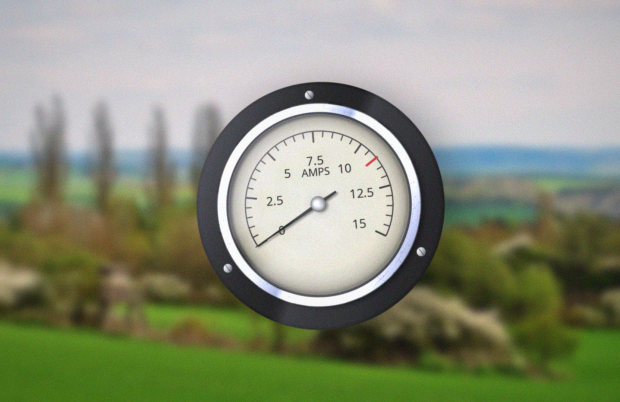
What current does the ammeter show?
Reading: 0 A
